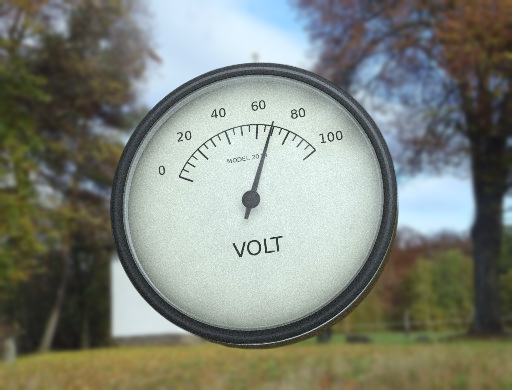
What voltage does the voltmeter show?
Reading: 70 V
